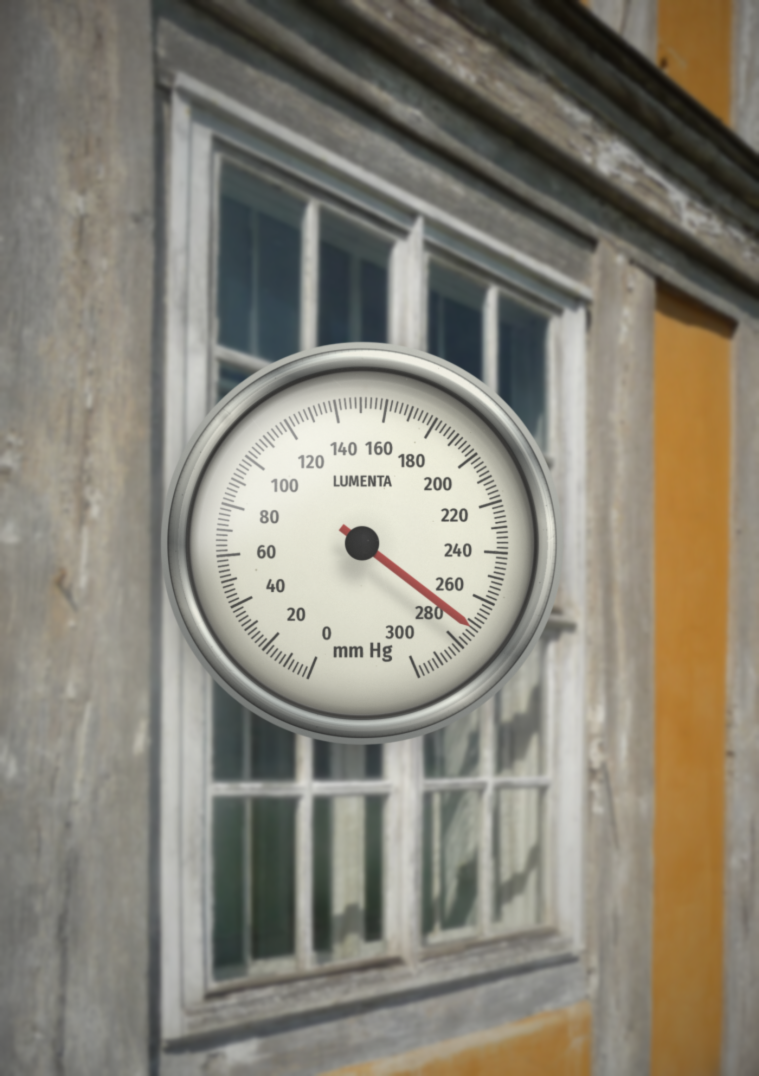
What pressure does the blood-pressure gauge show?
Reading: 272 mmHg
